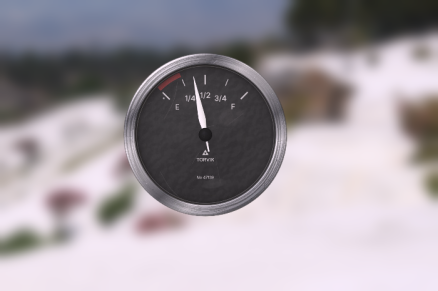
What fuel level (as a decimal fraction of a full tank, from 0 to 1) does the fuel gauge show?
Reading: 0.375
